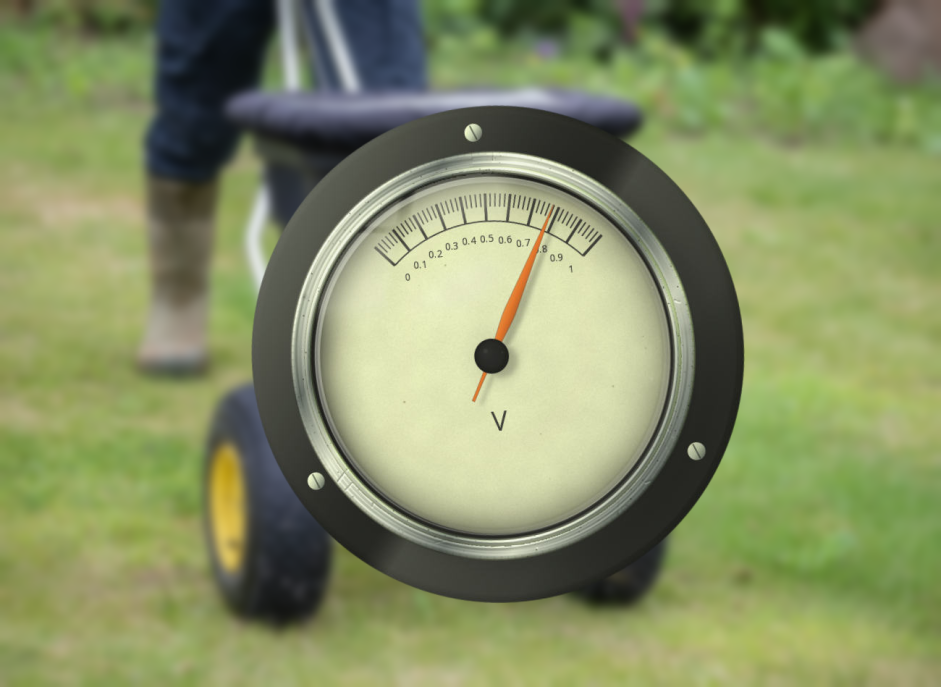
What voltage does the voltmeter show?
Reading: 0.78 V
